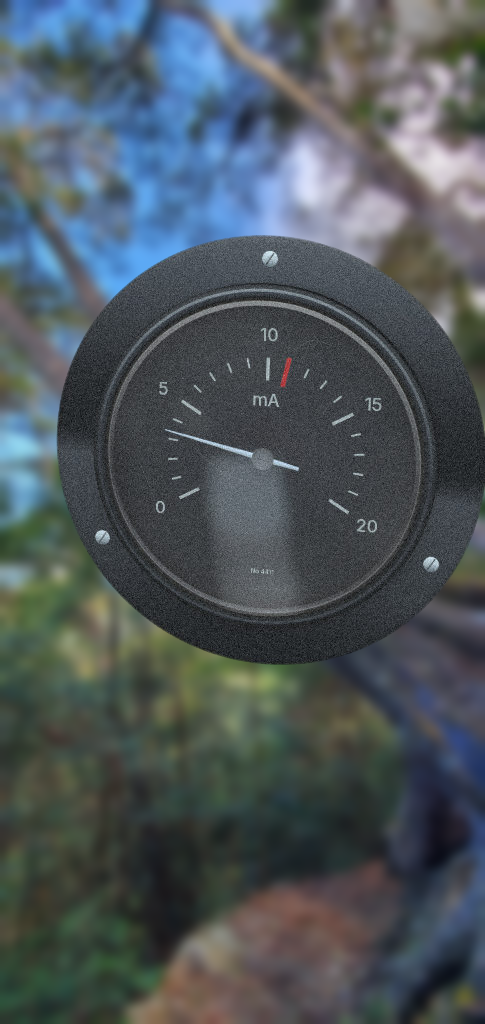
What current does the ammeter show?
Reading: 3.5 mA
